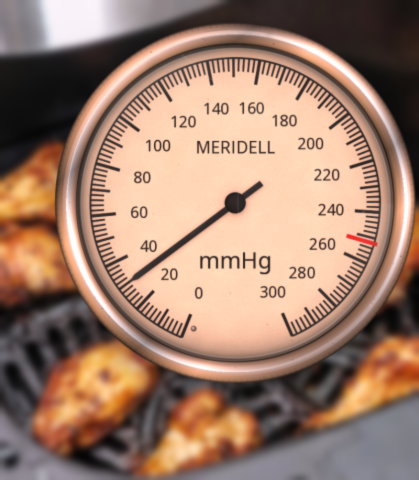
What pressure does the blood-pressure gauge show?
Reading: 30 mmHg
